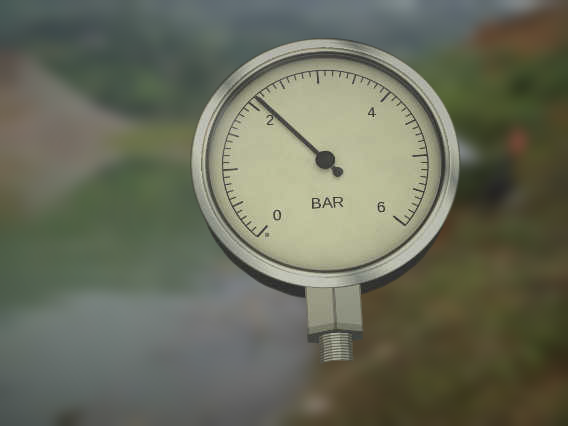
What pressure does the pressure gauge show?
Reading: 2.1 bar
